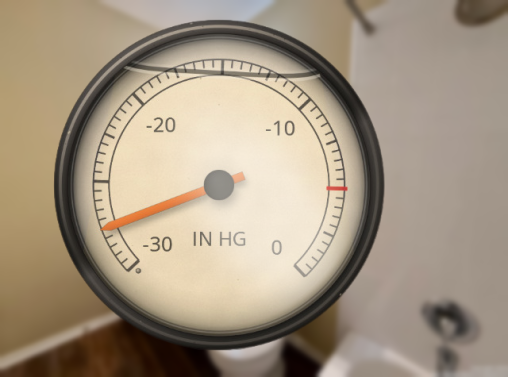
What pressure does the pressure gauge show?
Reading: -27.5 inHg
